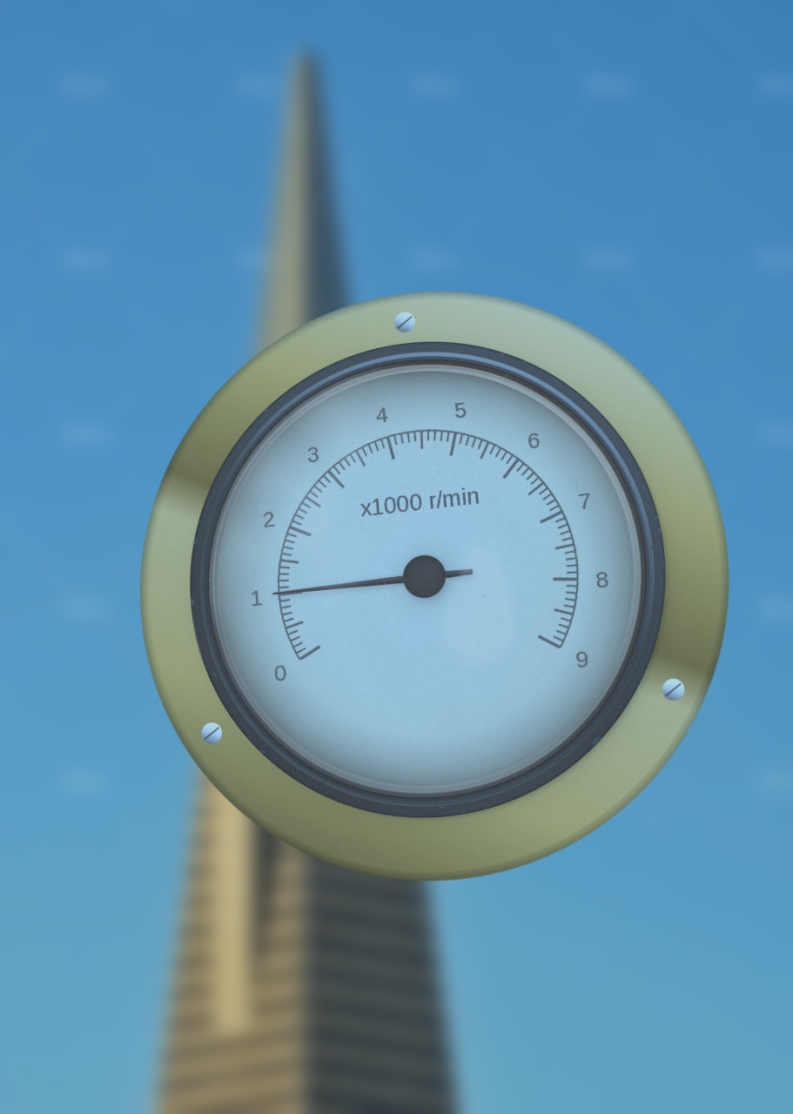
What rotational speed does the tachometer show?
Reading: 1000 rpm
